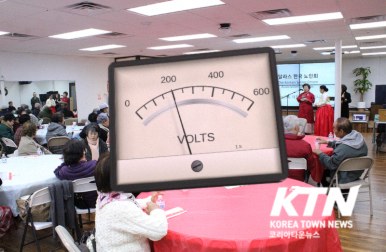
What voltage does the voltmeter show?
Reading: 200 V
